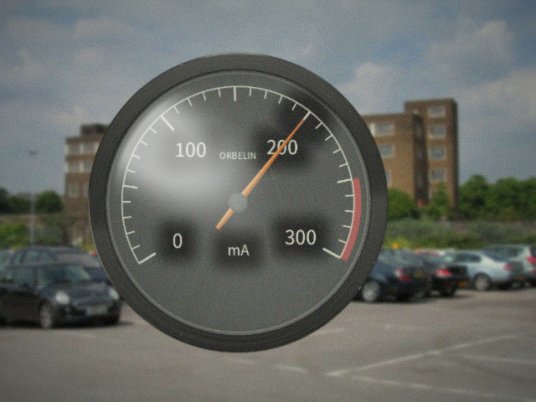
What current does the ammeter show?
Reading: 200 mA
